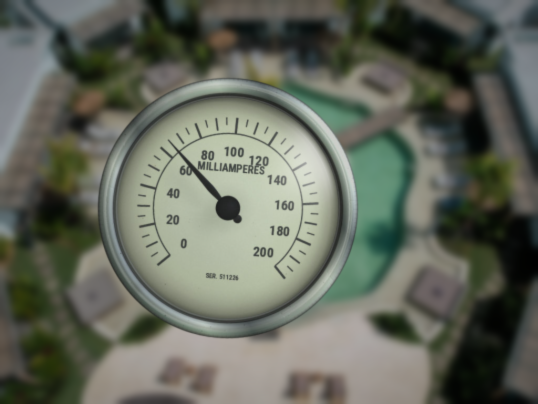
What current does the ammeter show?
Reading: 65 mA
